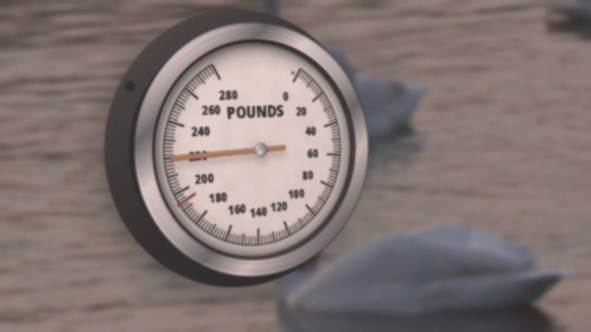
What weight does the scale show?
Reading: 220 lb
